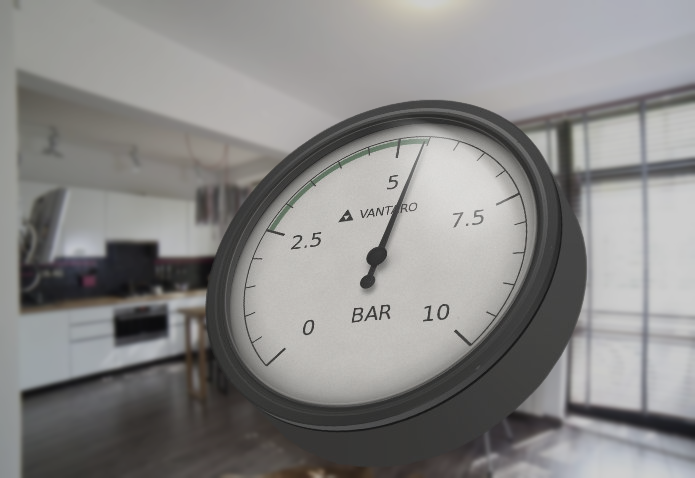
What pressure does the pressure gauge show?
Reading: 5.5 bar
